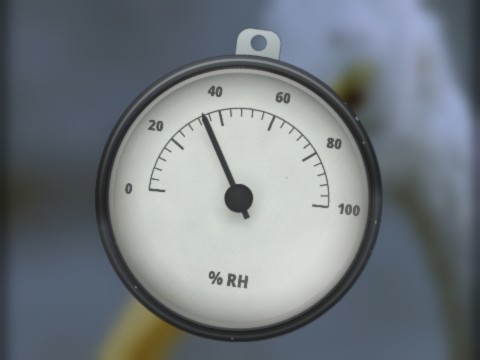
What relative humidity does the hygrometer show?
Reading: 34 %
